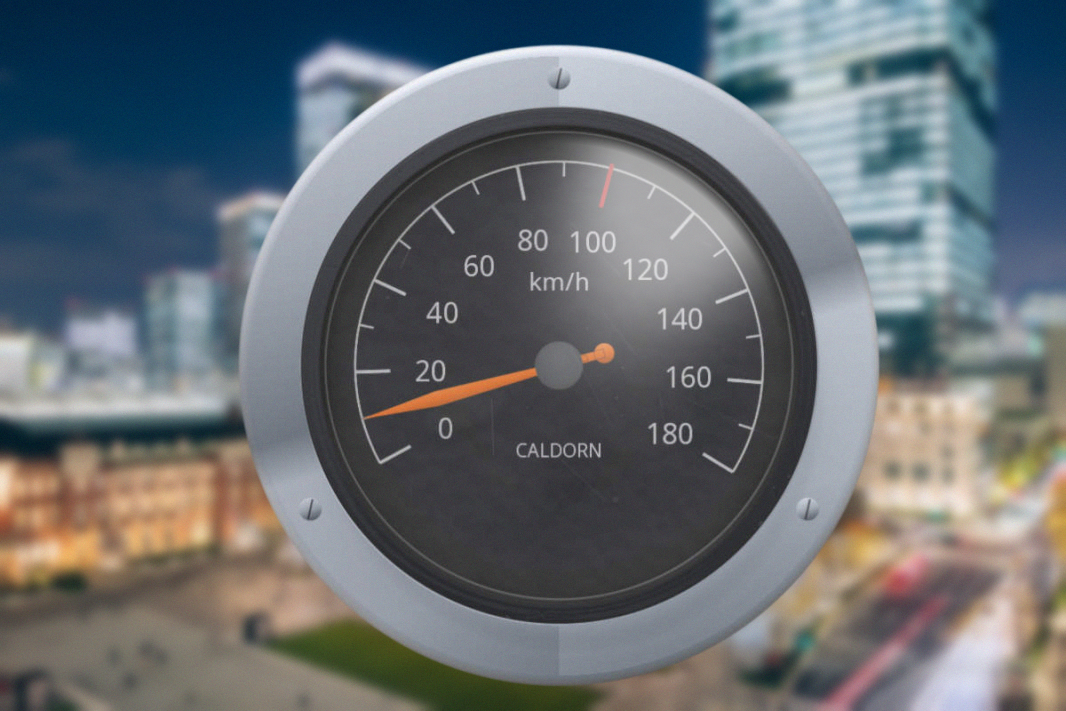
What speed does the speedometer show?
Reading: 10 km/h
